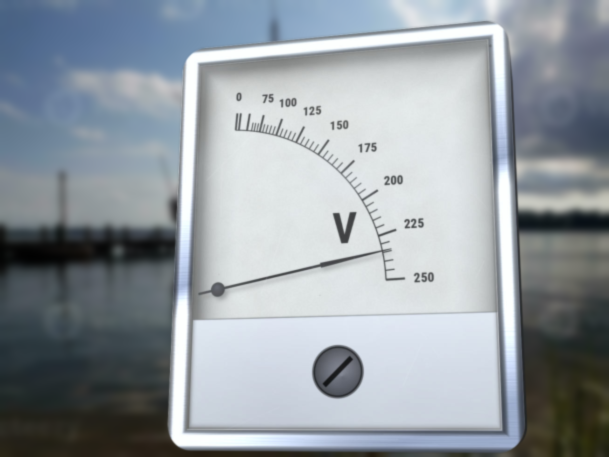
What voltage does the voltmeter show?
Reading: 235 V
